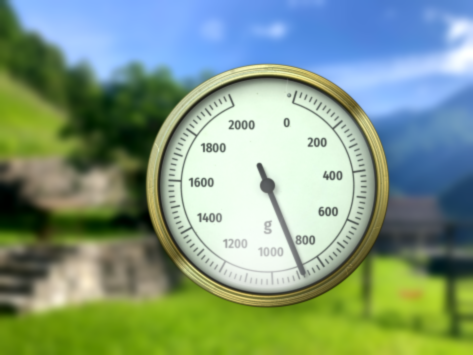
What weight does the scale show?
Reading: 880 g
